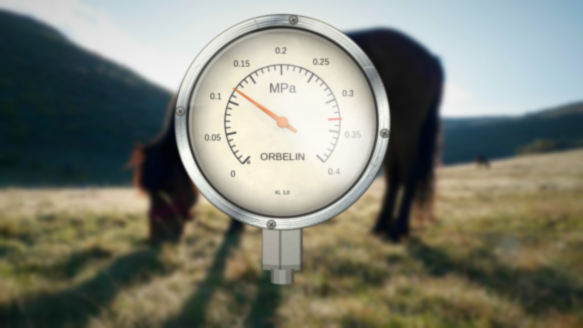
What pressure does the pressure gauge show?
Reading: 0.12 MPa
